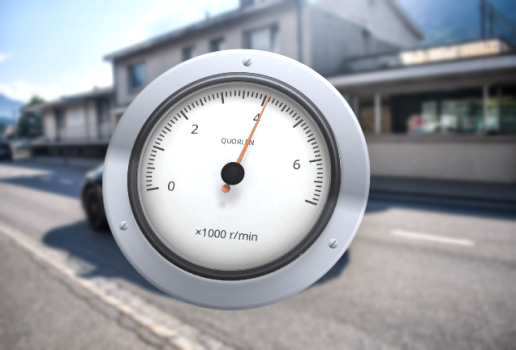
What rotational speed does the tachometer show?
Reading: 4100 rpm
